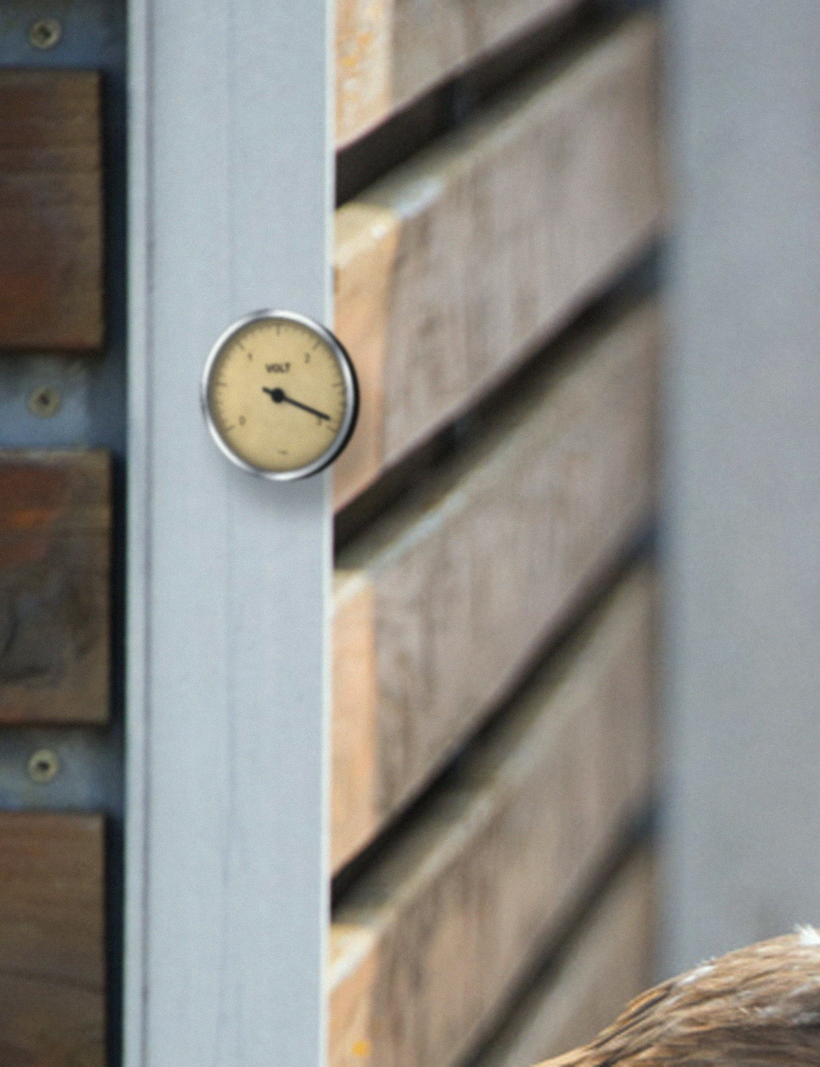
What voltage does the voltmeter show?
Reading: 2.9 V
